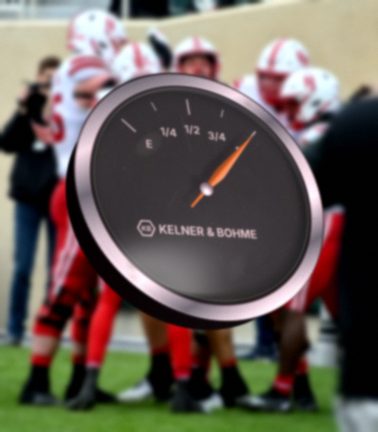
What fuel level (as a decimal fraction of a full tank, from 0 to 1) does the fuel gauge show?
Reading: 1
